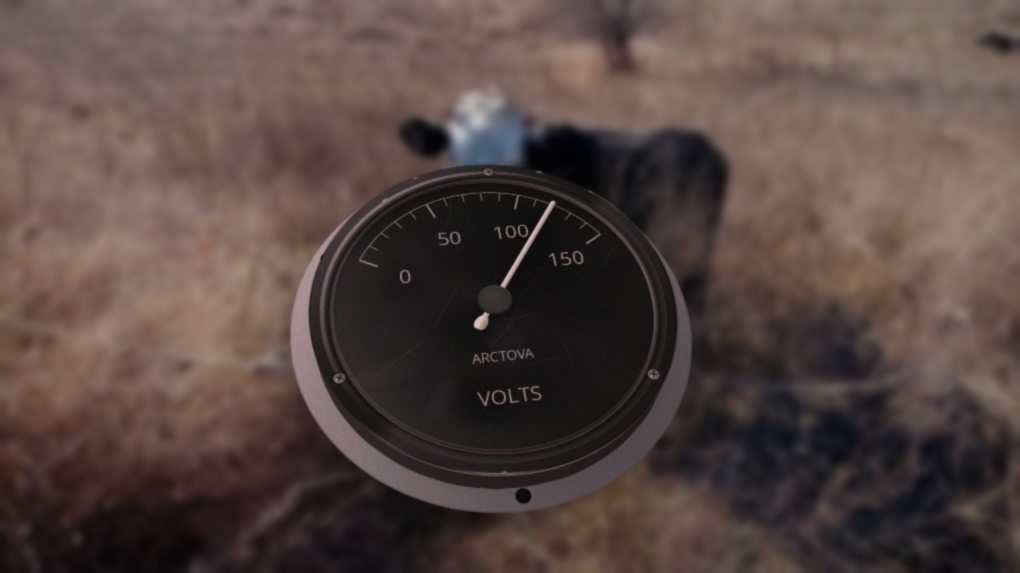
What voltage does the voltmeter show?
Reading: 120 V
